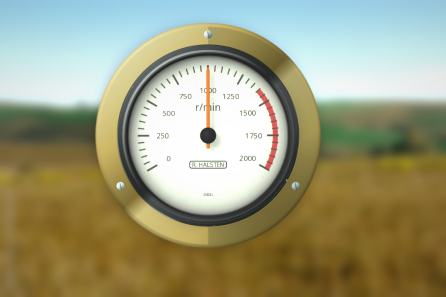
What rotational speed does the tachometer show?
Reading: 1000 rpm
